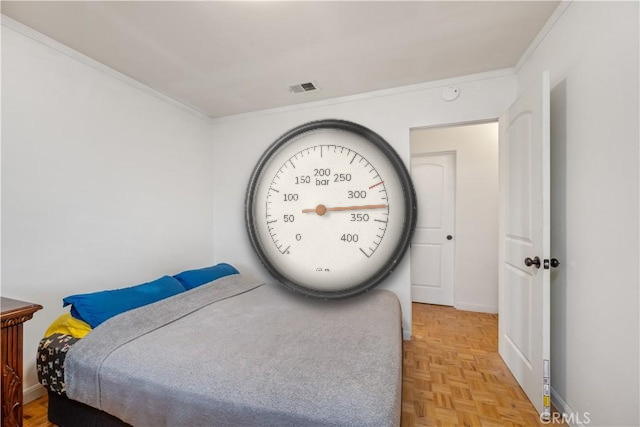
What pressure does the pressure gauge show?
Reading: 330 bar
